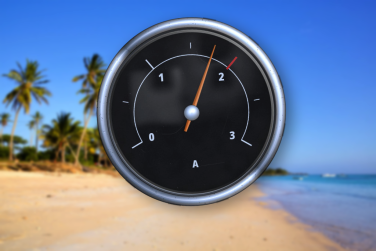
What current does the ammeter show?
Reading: 1.75 A
